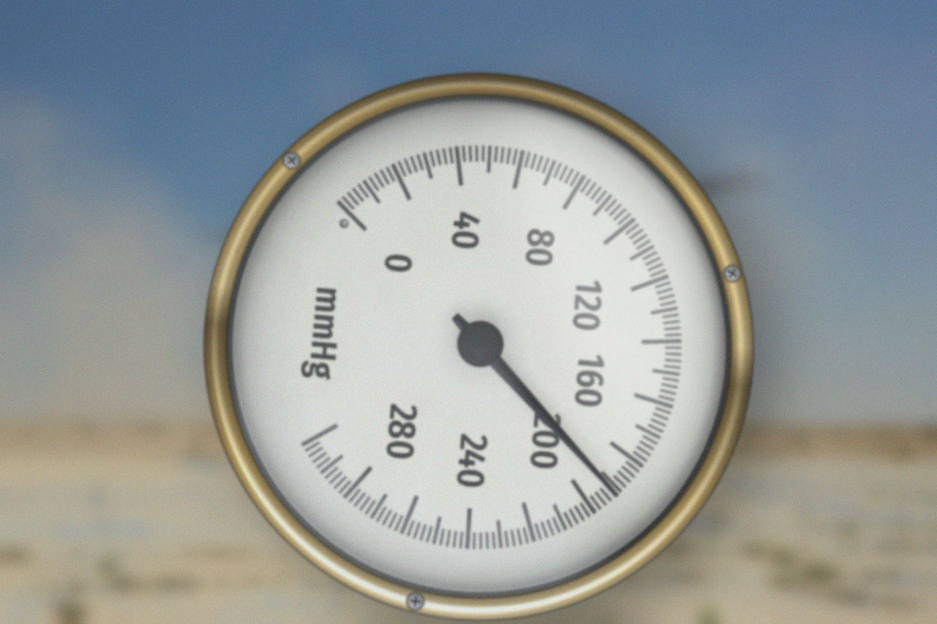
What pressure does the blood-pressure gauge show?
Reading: 192 mmHg
